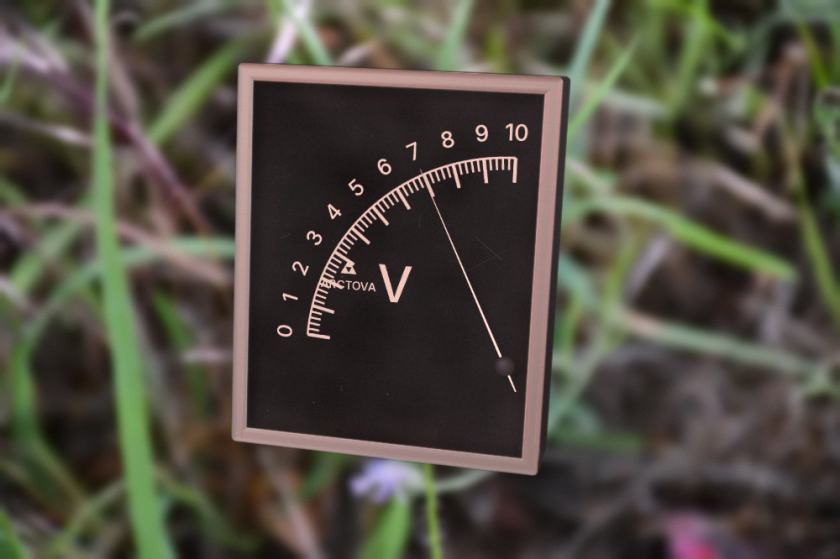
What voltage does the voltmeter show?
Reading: 7 V
